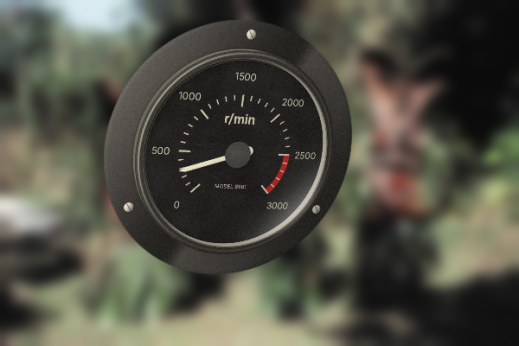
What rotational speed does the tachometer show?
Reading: 300 rpm
